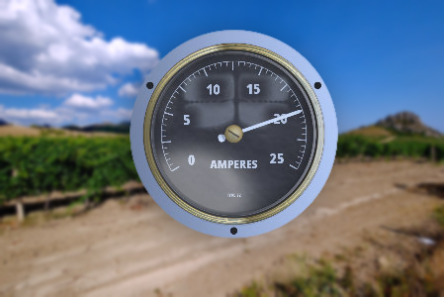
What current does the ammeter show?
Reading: 20 A
